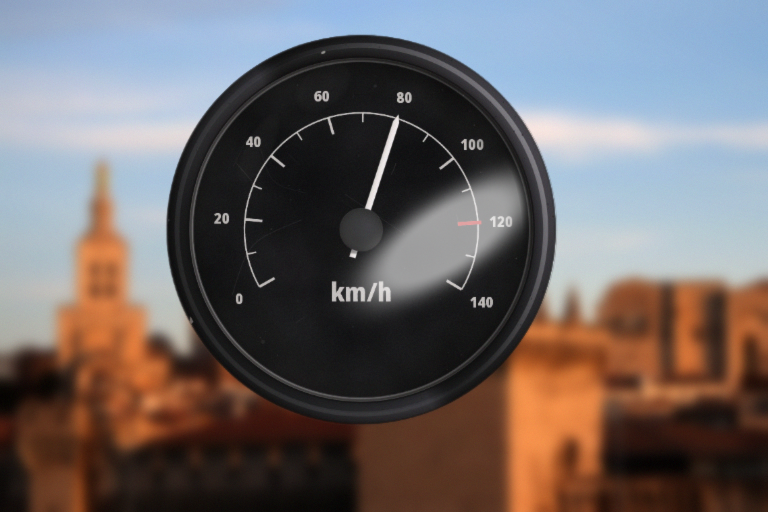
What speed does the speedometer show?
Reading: 80 km/h
